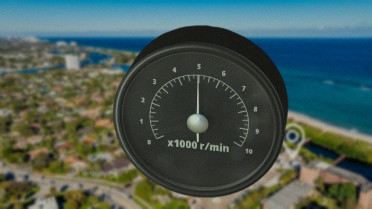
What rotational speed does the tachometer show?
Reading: 5000 rpm
